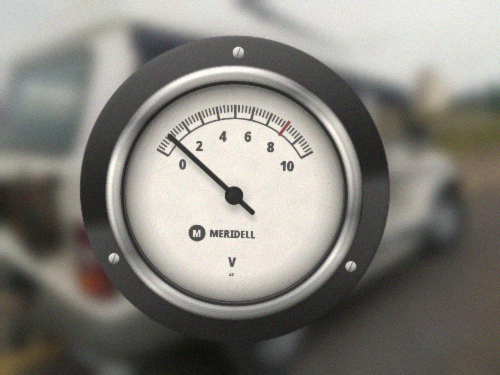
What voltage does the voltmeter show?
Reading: 1 V
